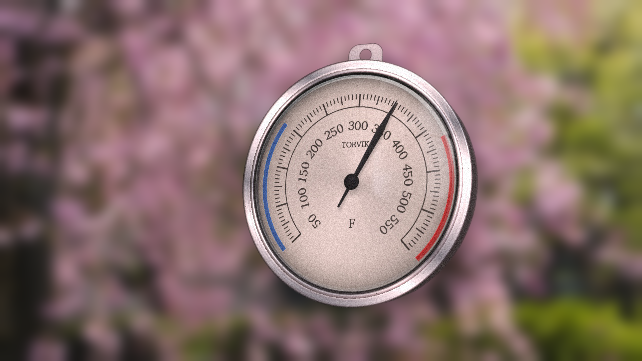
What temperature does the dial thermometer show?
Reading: 350 °F
